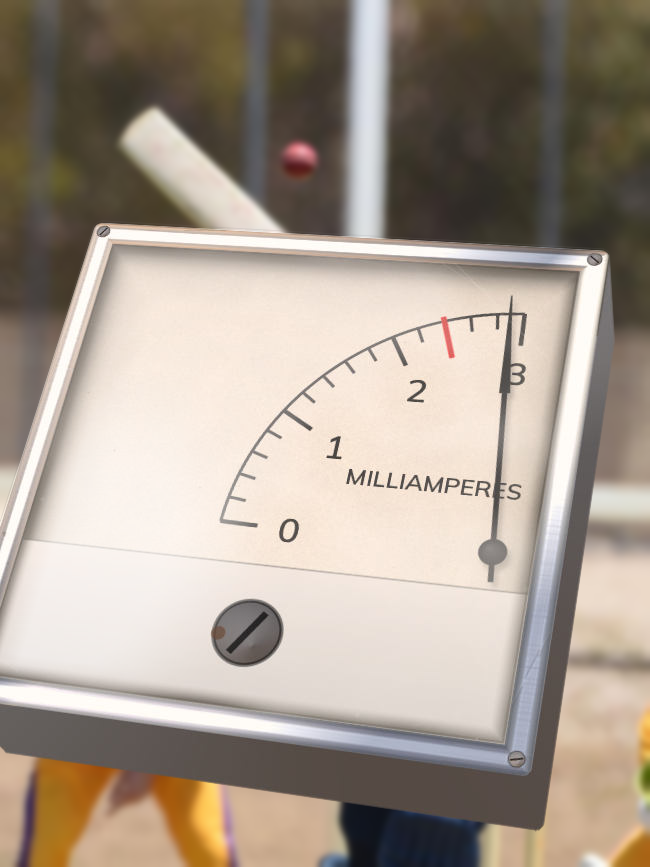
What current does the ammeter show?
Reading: 2.9 mA
